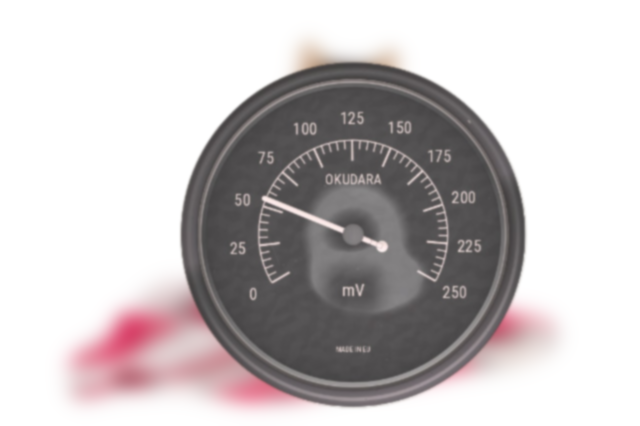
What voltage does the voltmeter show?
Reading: 55 mV
